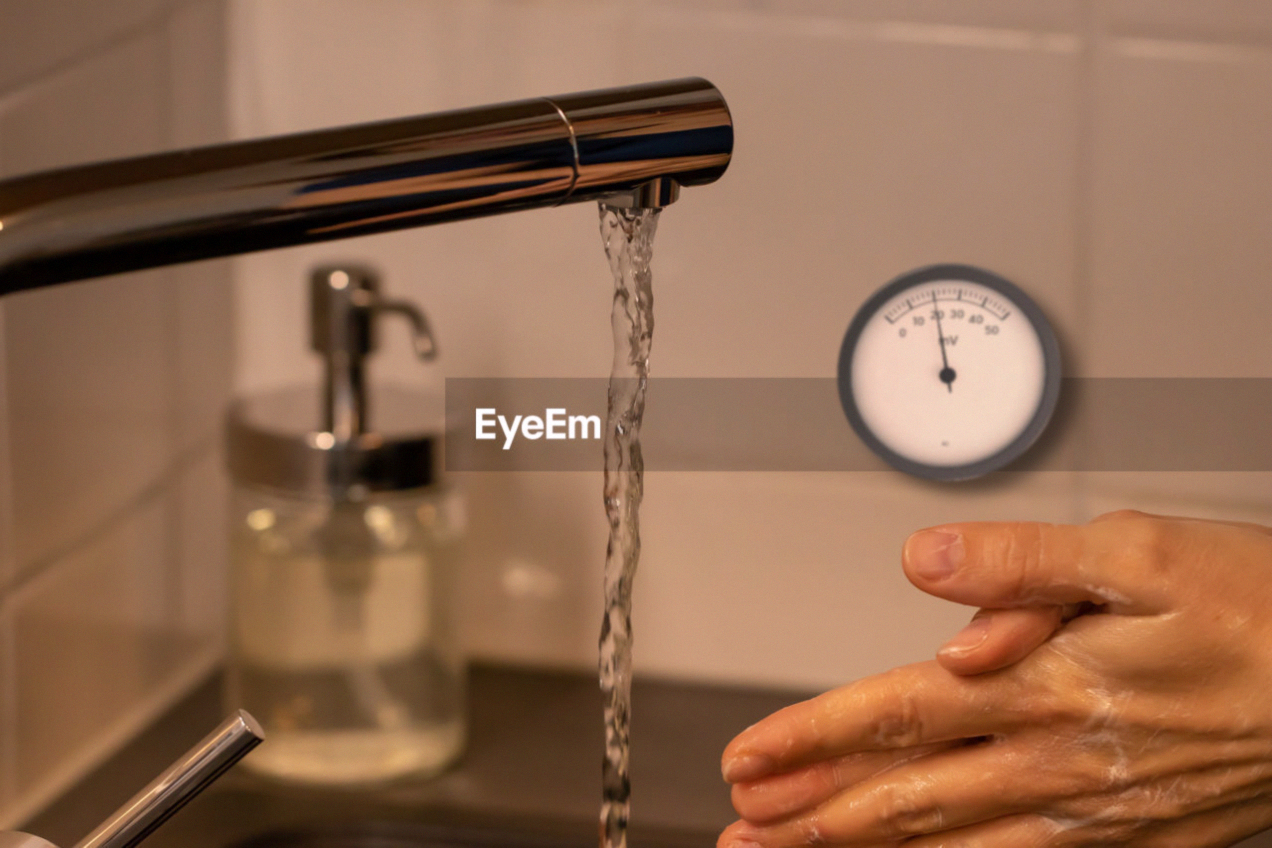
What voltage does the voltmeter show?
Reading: 20 mV
